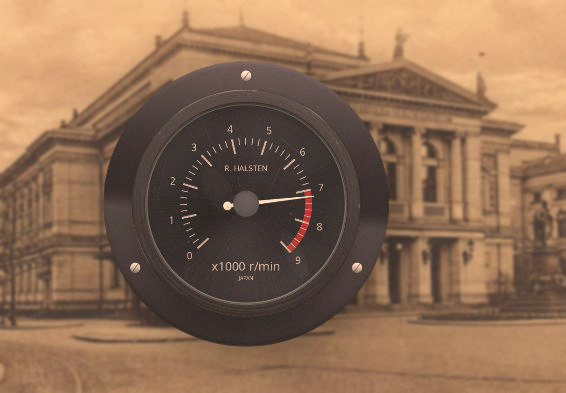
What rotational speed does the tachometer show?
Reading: 7200 rpm
